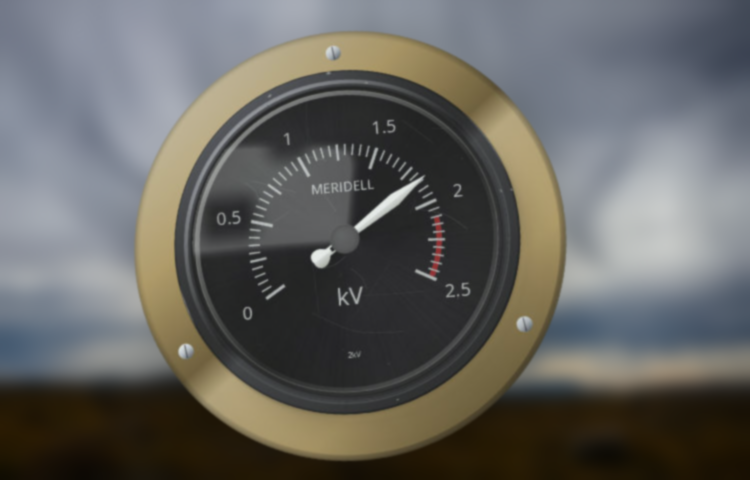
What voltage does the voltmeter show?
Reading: 1.85 kV
